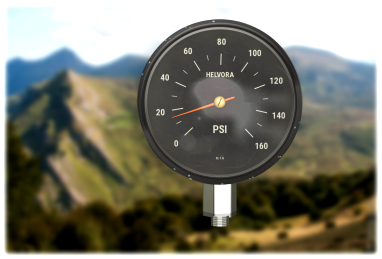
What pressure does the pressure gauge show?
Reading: 15 psi
